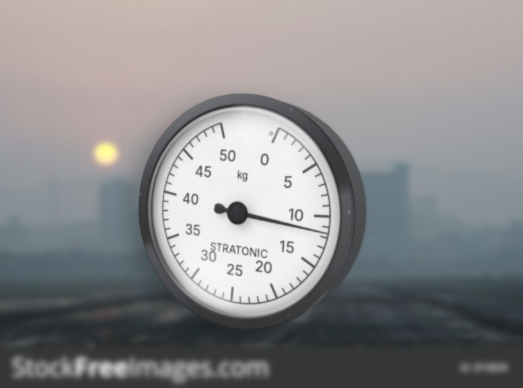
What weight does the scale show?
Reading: 11.5 kg
